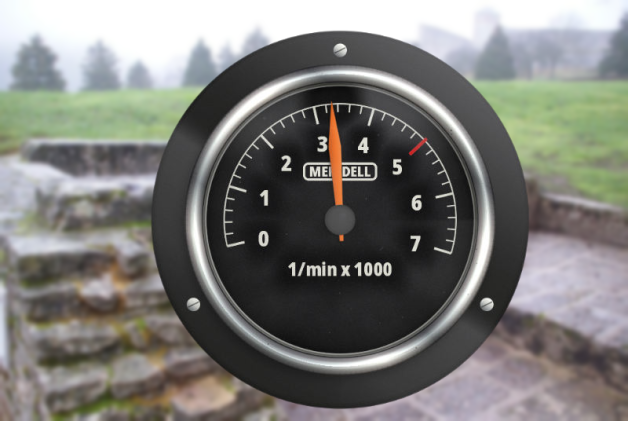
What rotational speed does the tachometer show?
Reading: 3300 rpm
